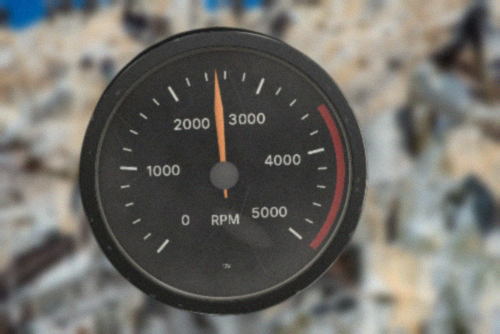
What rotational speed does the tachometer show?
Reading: 2500 rpm
